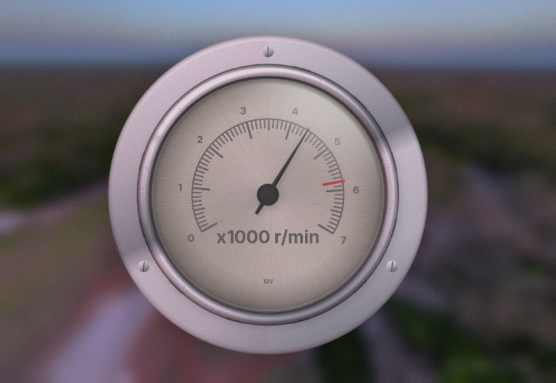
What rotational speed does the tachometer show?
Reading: 4400 rpm
